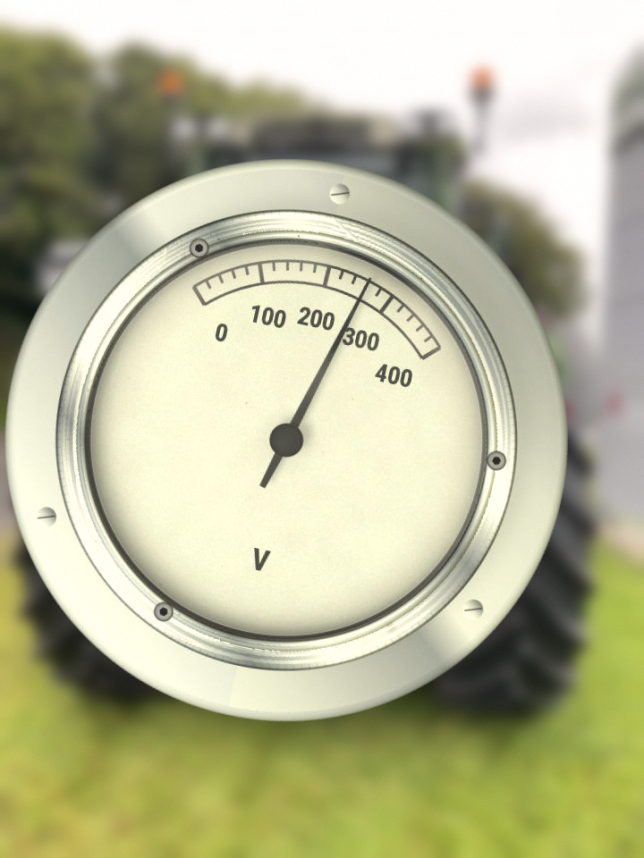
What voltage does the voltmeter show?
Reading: 260 V
